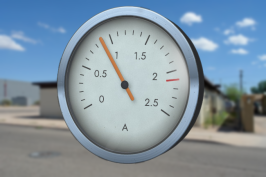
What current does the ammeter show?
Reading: 0.9 A
